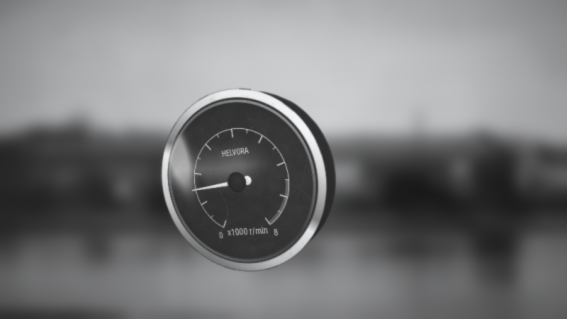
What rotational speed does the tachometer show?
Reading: 1500 rpm
